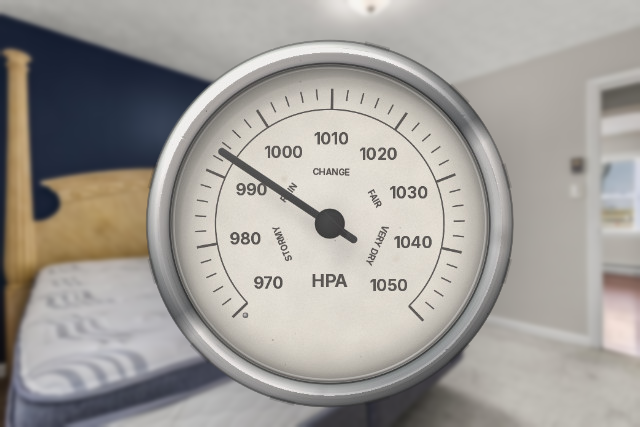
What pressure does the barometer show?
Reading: 993 hPa
